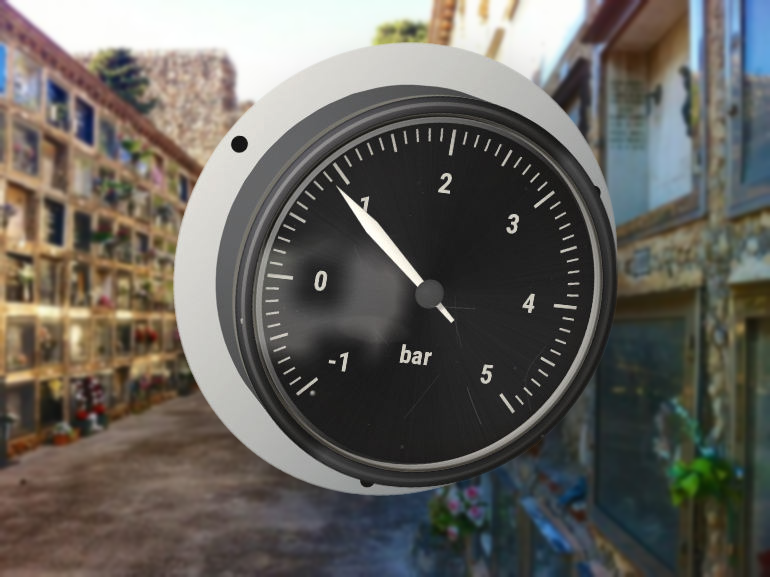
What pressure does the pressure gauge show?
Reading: 0.9 bar
